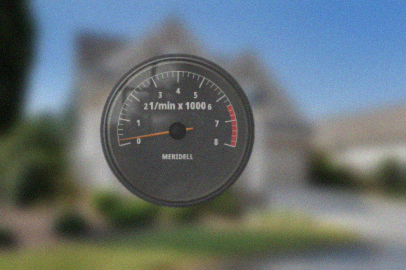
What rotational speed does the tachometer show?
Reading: 200 rpm
